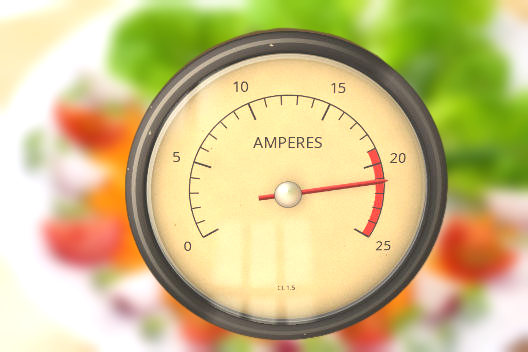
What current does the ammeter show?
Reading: 21 A
